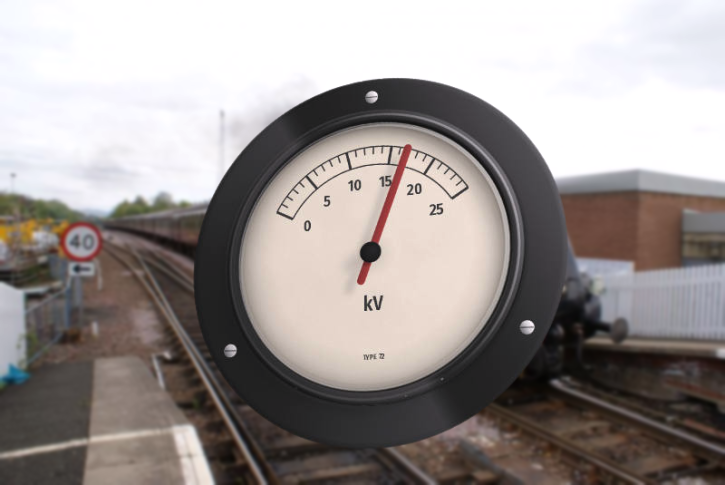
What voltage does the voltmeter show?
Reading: 17 kV
